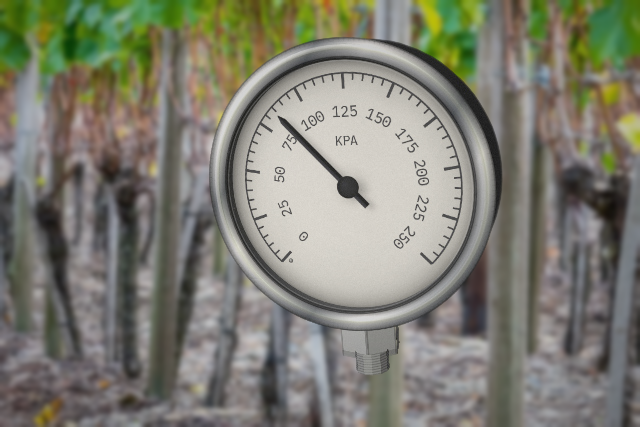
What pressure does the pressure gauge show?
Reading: 85 kPa
